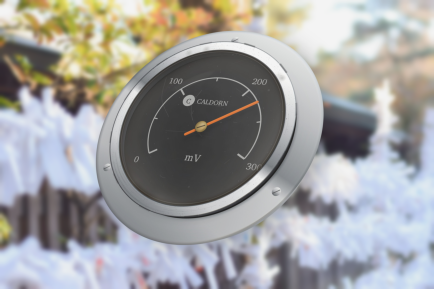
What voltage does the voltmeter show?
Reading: 225 mV
